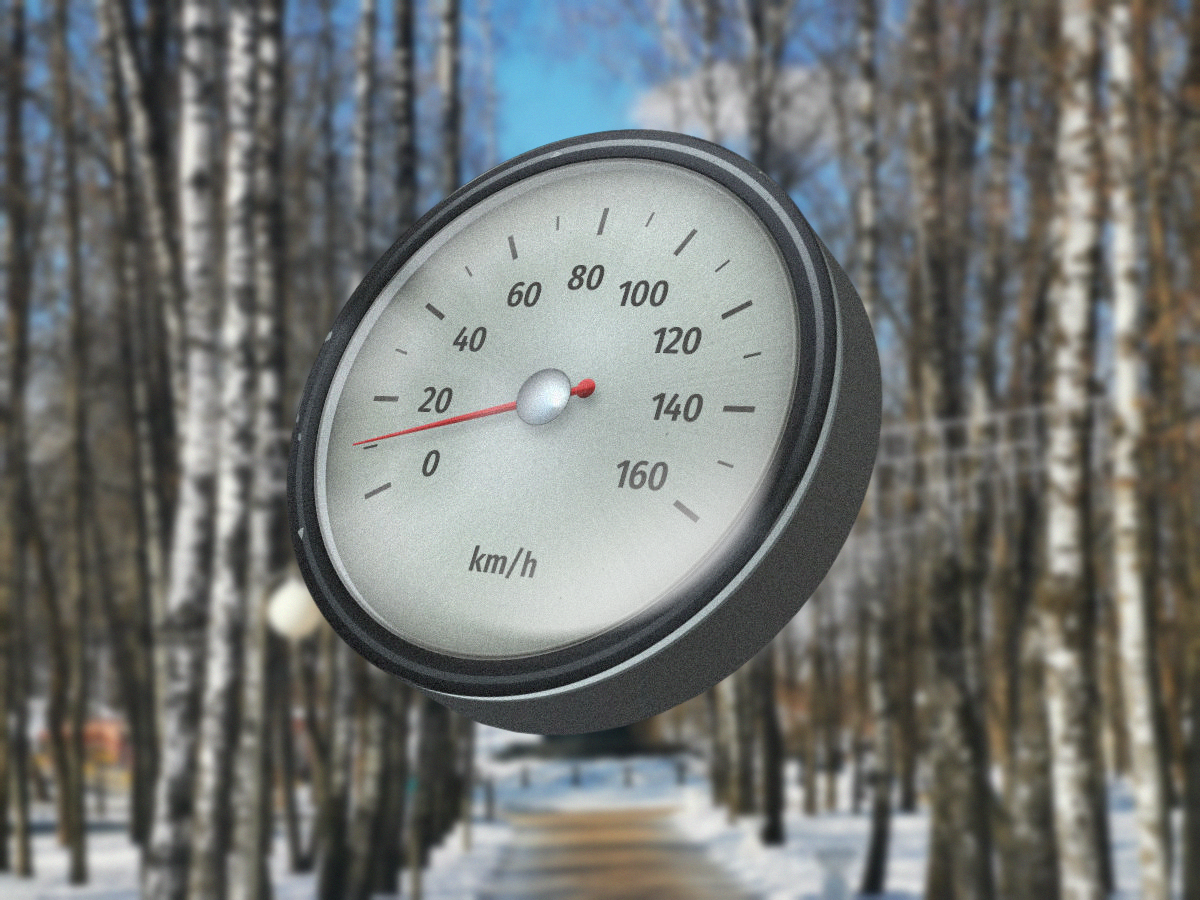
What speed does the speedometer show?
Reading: 10 km/h
